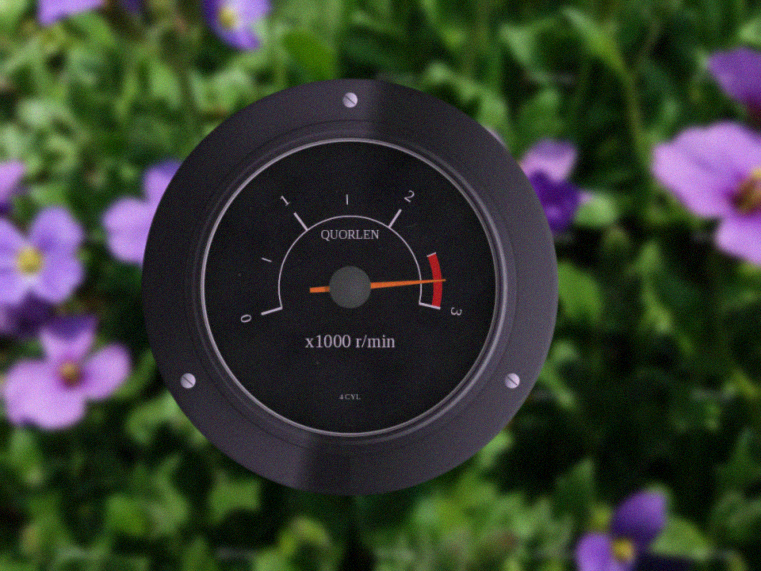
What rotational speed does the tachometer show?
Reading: 2750 rpm
